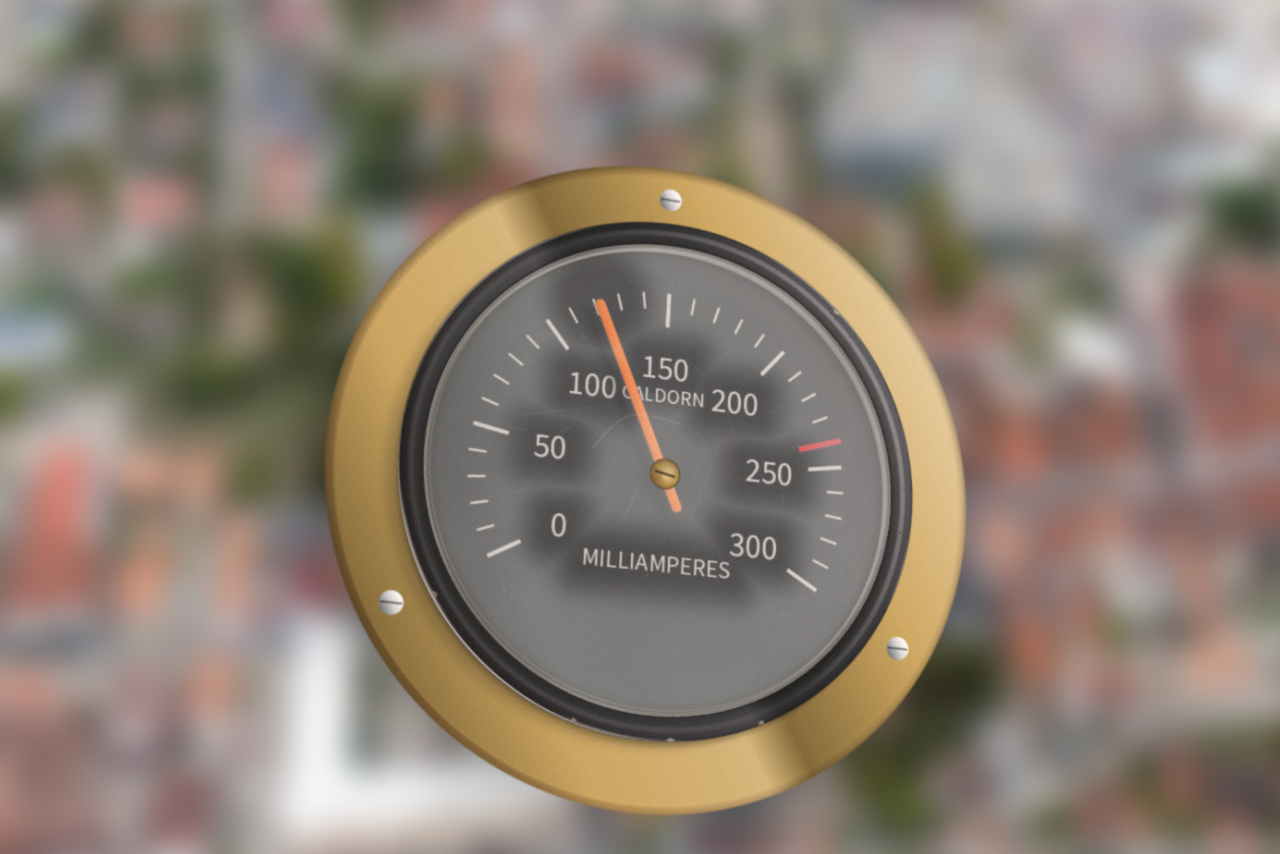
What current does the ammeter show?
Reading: 120 mA
